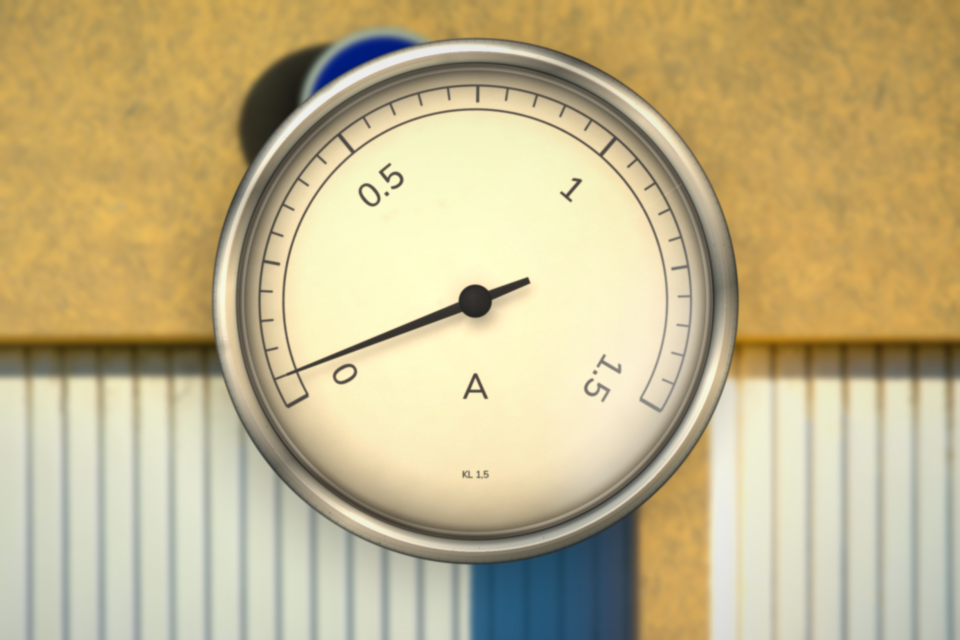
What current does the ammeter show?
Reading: 0.05 A
